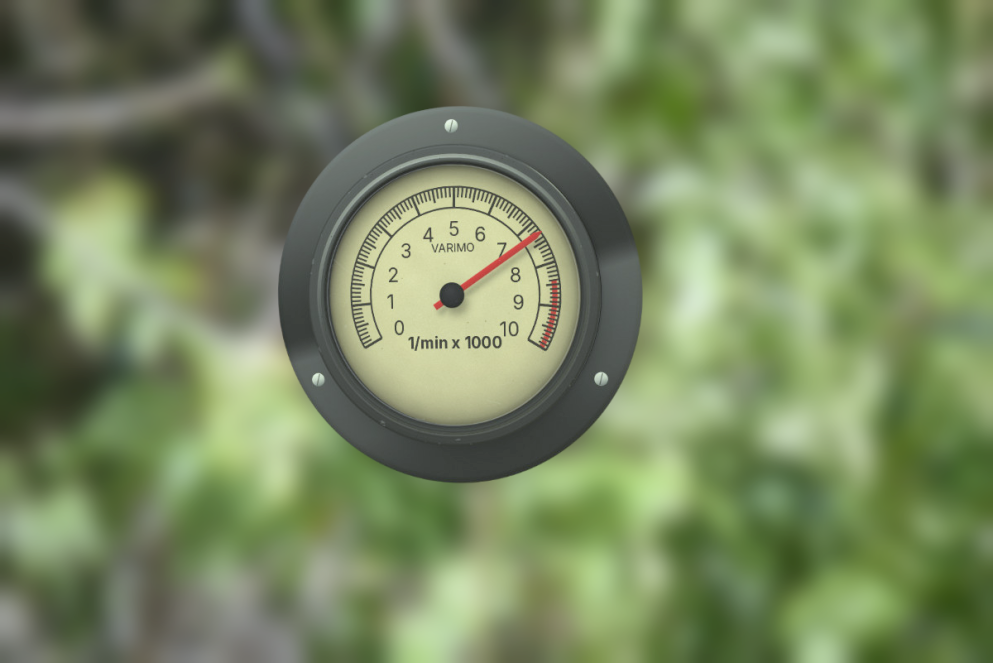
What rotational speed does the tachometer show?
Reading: 7300 rpm
